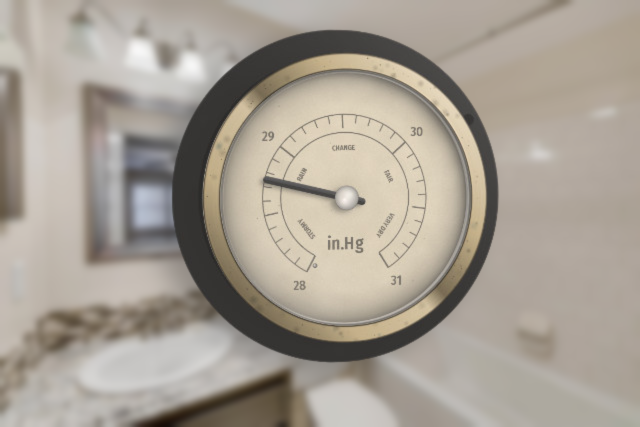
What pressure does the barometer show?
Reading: 28.75 inHg
